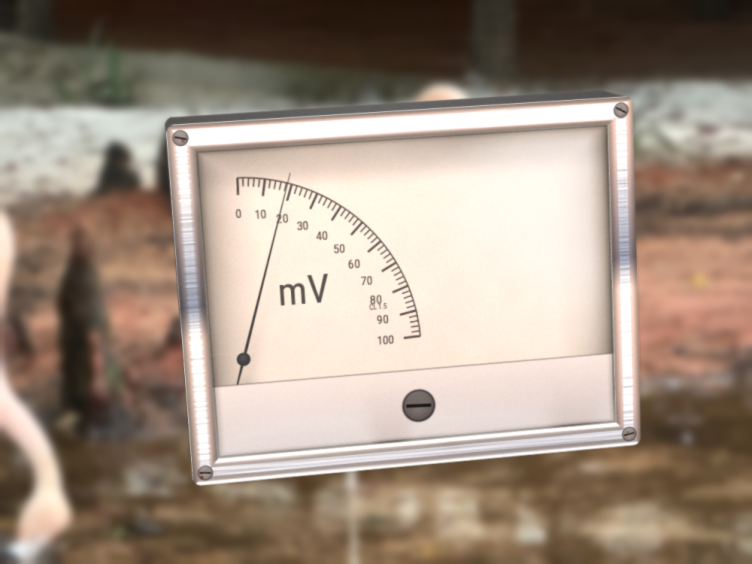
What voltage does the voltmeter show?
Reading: 18 mV
